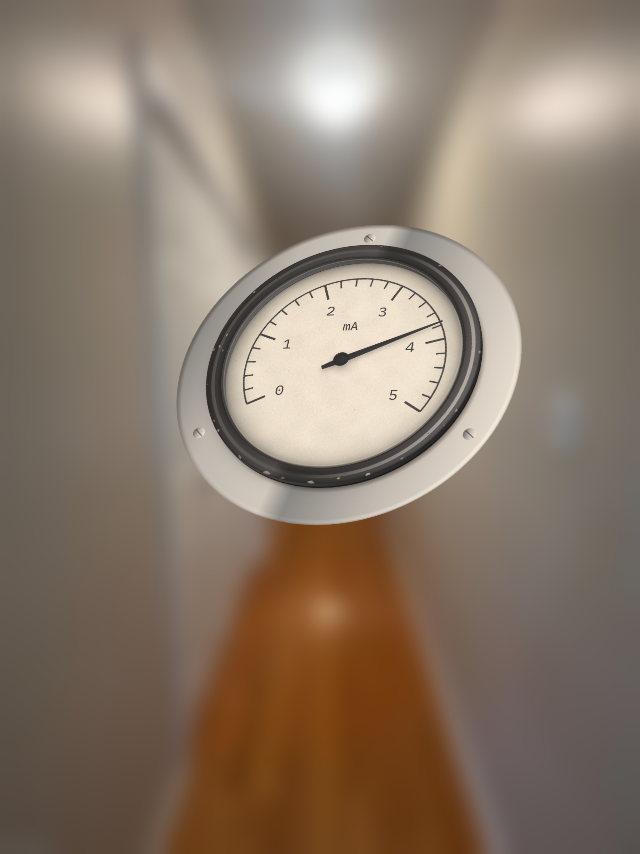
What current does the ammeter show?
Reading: 3.8 mA
